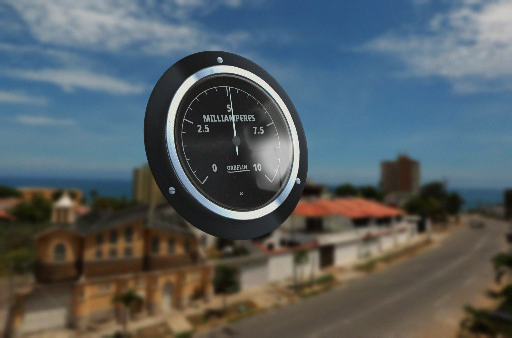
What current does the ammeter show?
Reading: 5 mA
